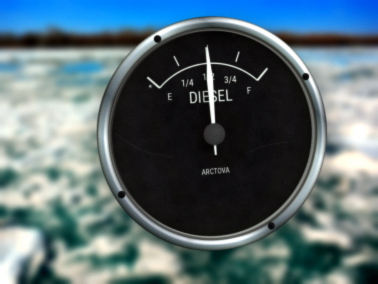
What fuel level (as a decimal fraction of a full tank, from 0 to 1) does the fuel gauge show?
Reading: 0.5
